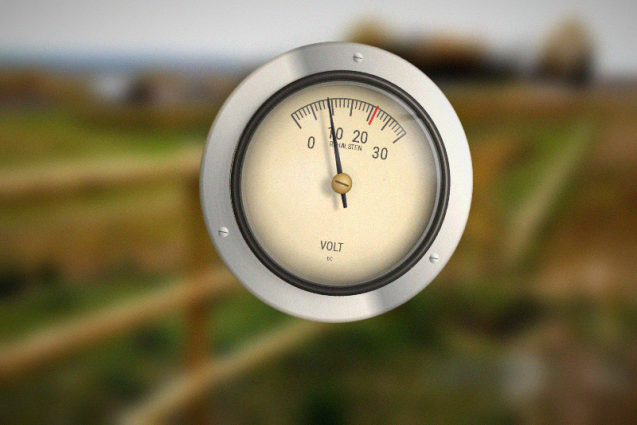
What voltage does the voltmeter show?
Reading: 9 V
